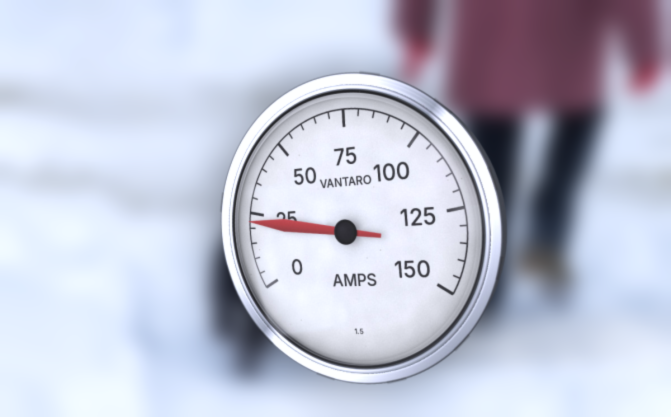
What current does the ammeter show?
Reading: 22.5 A
